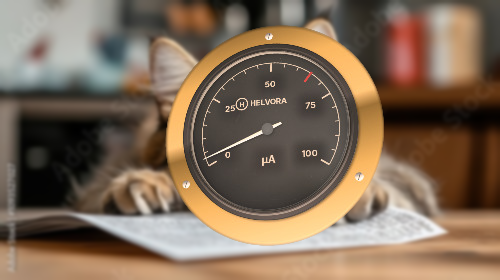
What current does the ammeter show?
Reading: 2.5 µA
